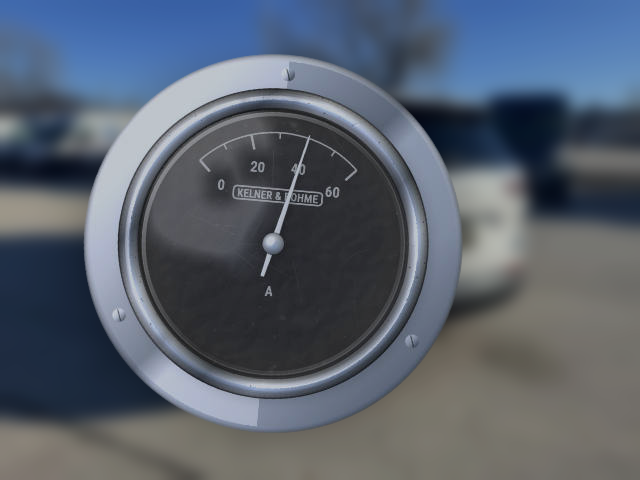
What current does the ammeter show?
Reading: 40 A
